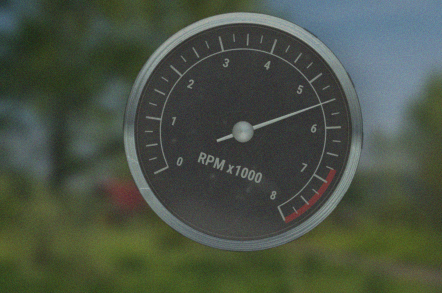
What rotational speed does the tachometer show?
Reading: 5500 rpm
